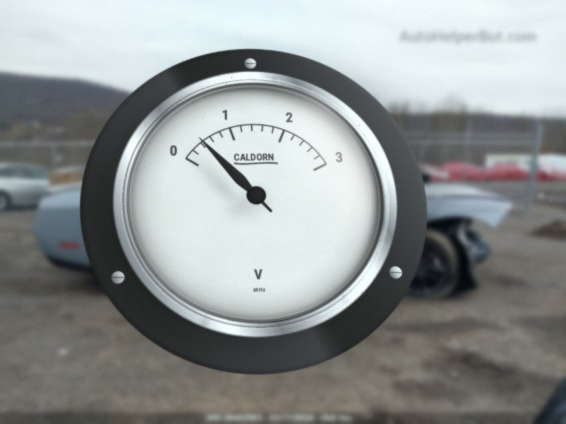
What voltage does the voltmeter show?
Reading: 0.4 V
